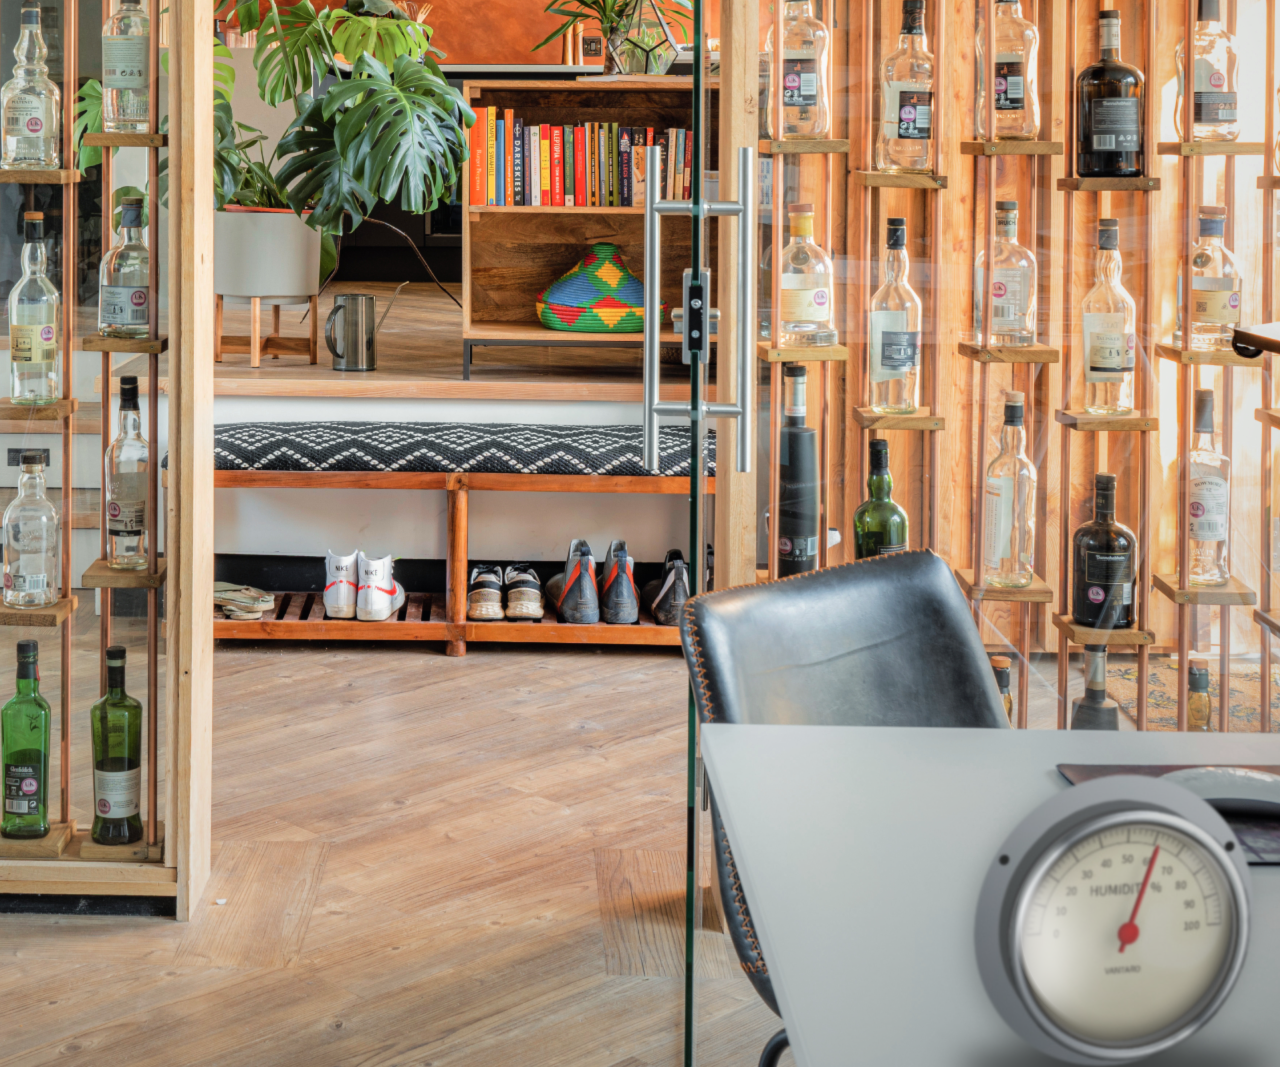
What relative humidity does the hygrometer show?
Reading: 60 %
